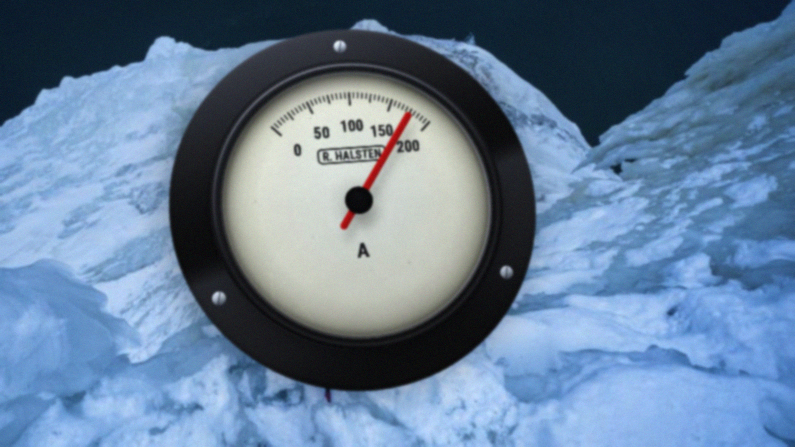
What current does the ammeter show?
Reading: 175 A
